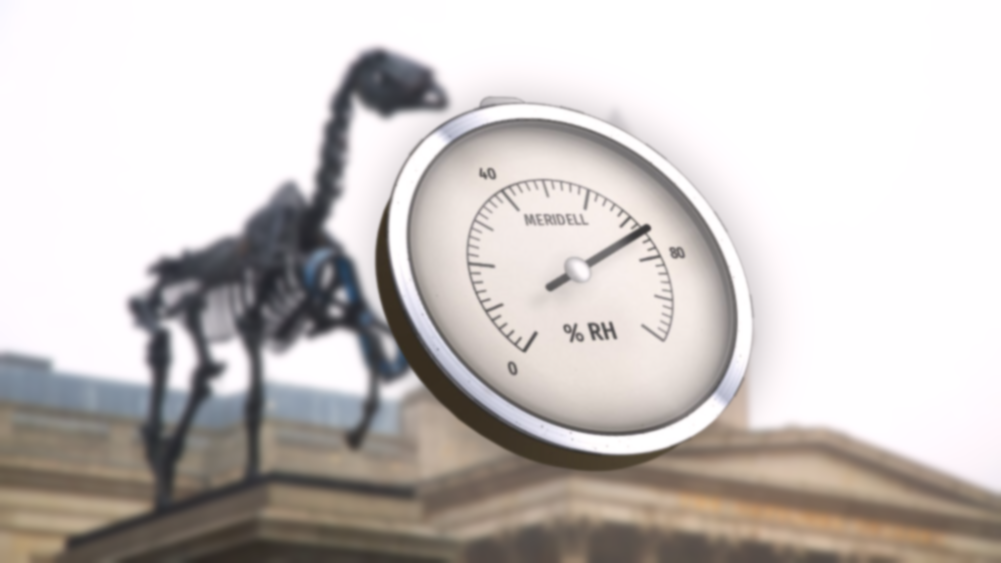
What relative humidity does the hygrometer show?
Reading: 74 %
